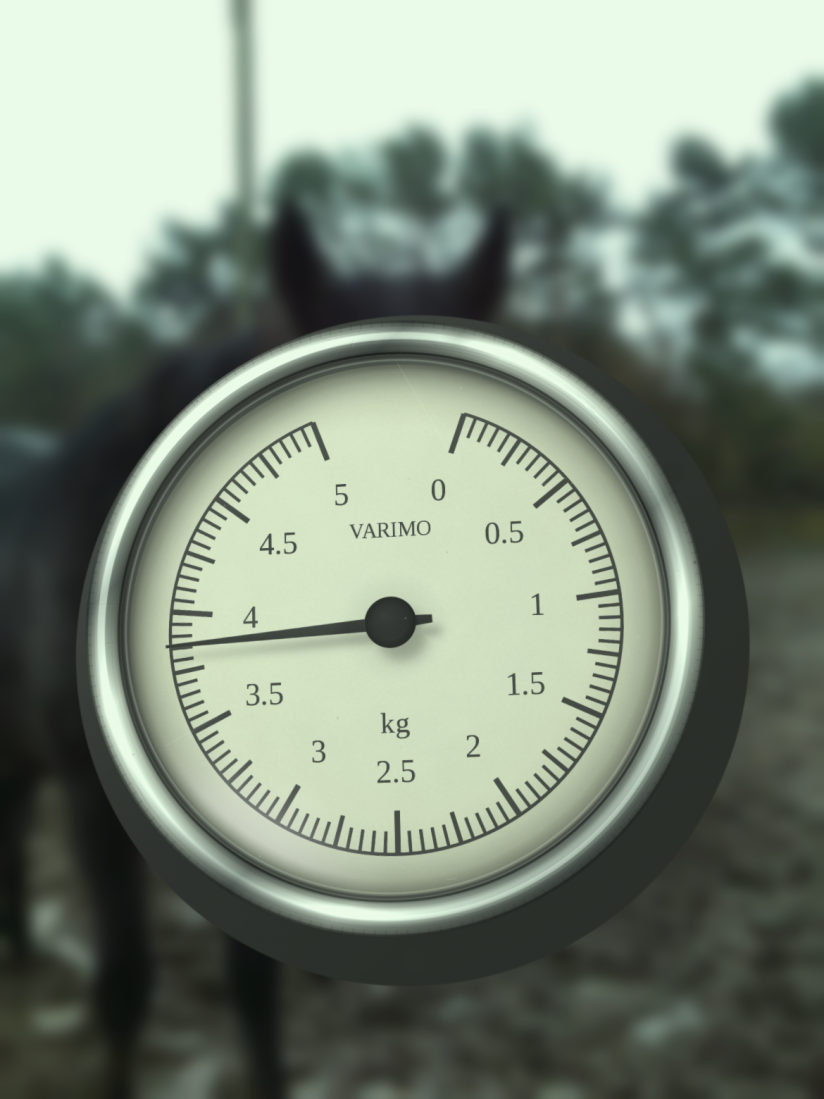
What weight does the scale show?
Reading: 3.85 kg
